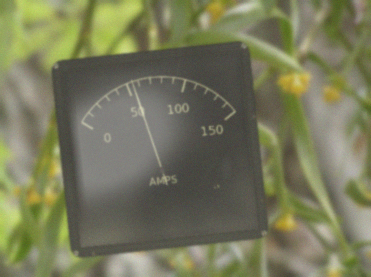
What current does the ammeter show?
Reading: 55 A
